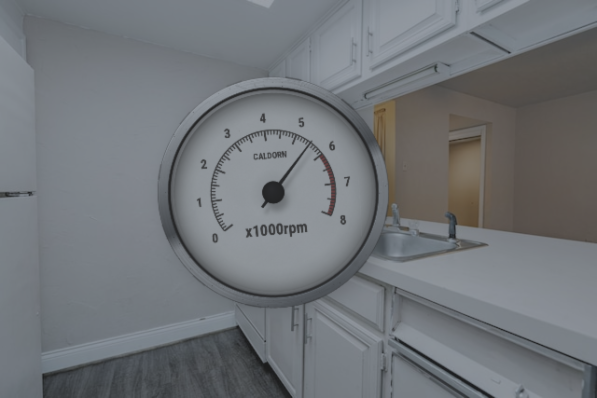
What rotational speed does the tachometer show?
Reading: 5500 rpm
